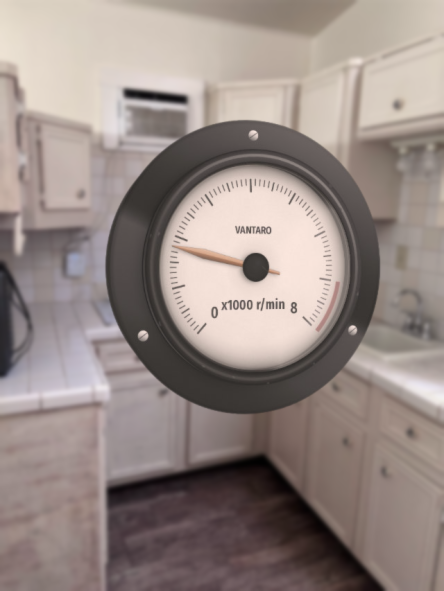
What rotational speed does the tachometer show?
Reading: 1800 rpm
